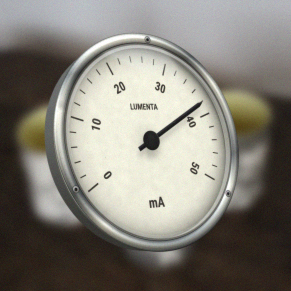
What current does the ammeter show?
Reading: 38 mA
